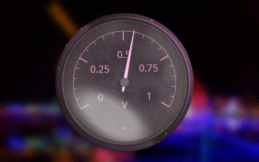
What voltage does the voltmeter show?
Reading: 0.55 V
